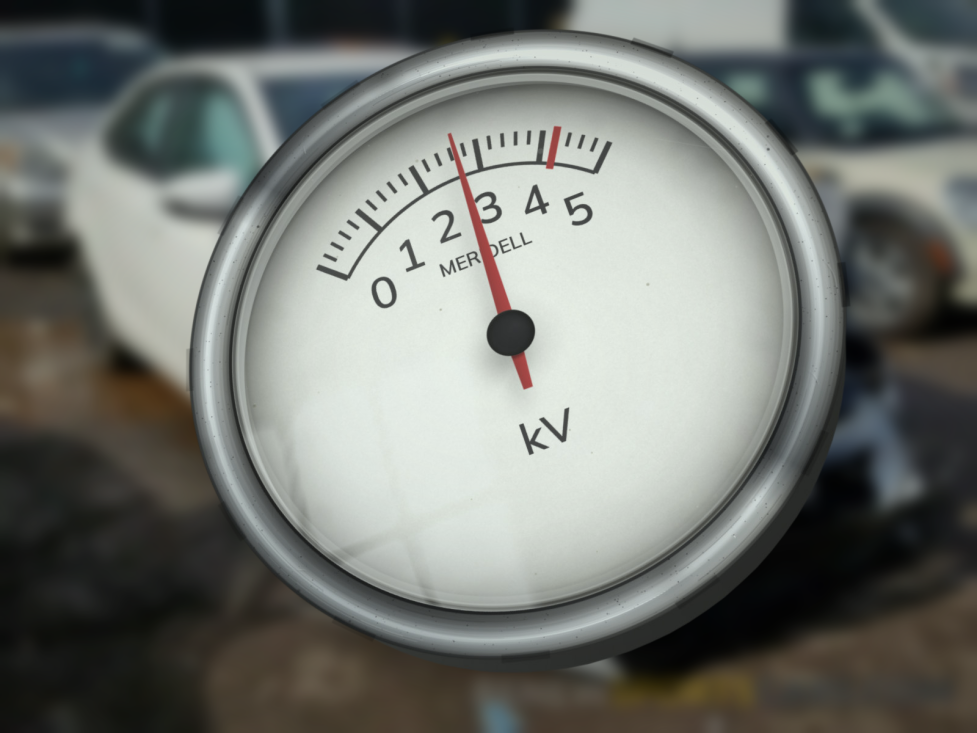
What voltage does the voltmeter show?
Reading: 2.7 kV
